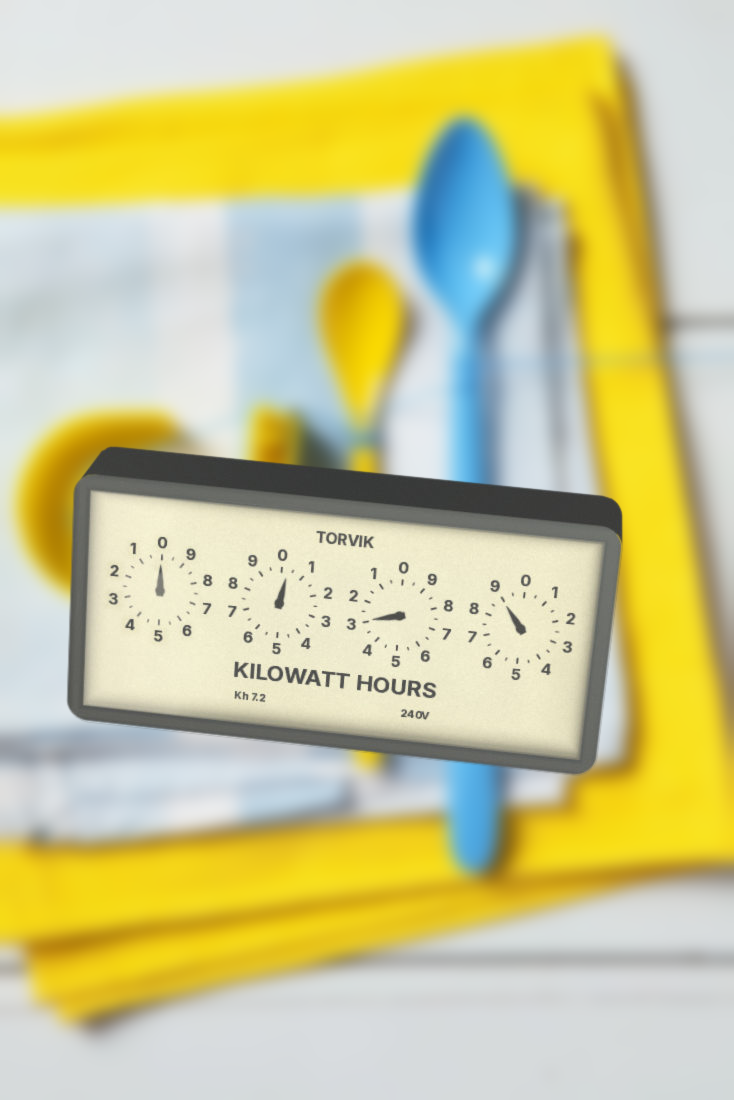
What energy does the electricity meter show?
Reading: 29 kWh
